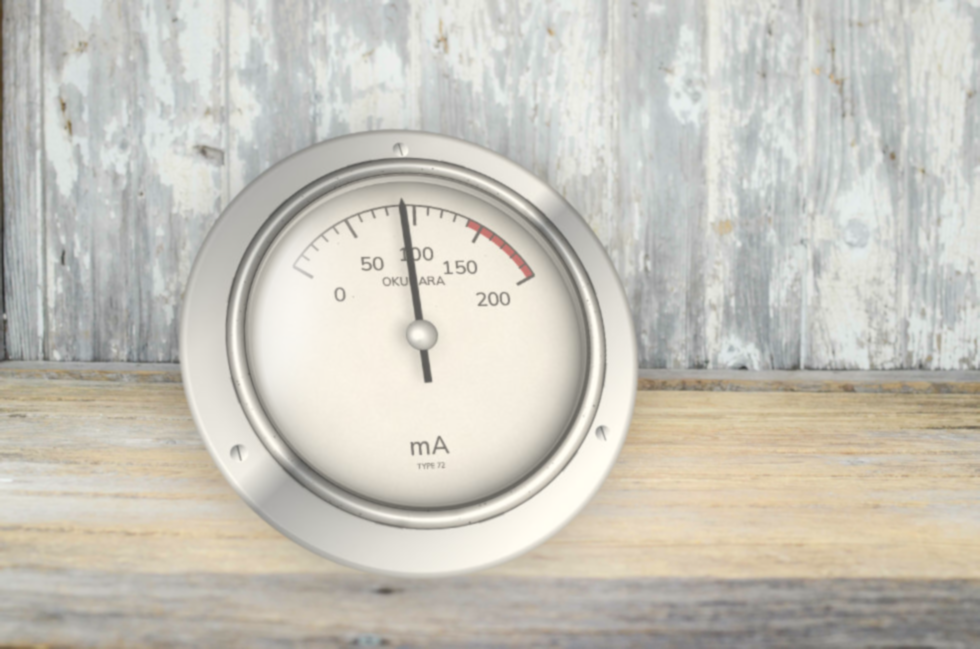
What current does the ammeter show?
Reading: 90 mA
